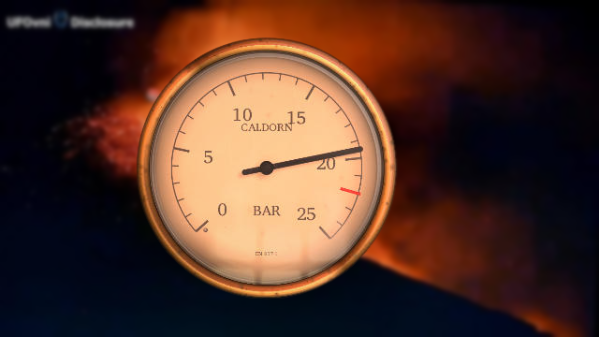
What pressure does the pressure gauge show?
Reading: 19.5 bar
